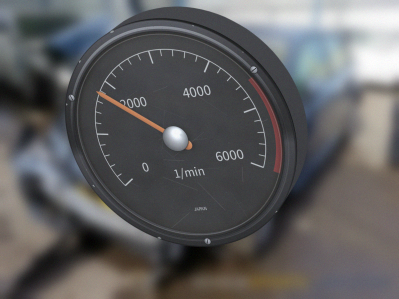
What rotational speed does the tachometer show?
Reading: 1800 rpm
